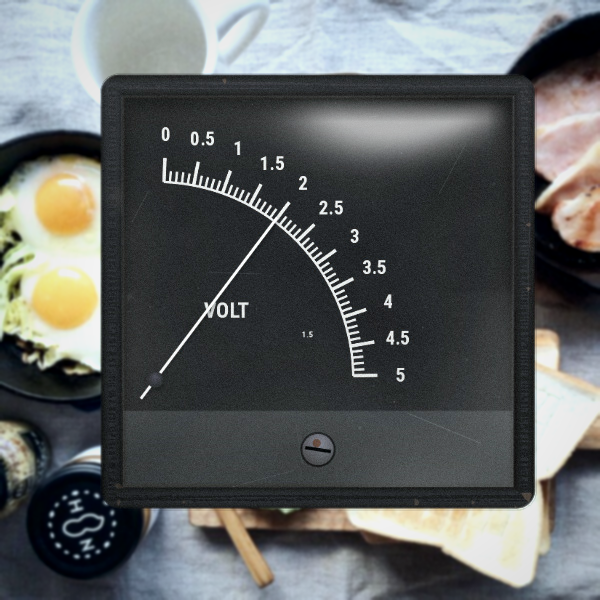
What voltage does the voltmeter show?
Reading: 2 V
